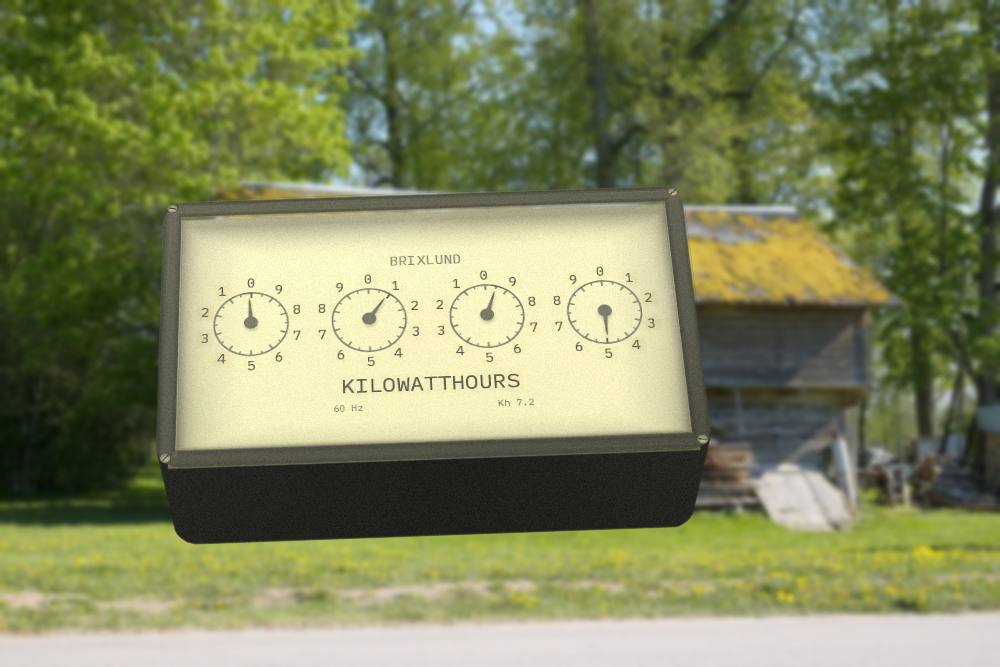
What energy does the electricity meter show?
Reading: 95 kWh
